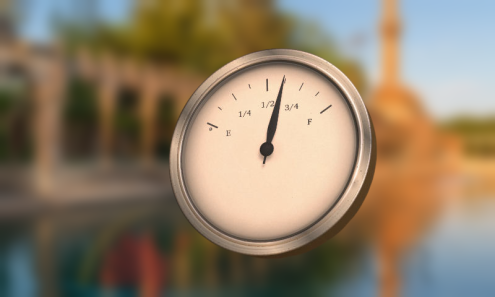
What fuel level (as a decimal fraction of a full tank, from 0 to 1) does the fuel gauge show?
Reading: 0.625
